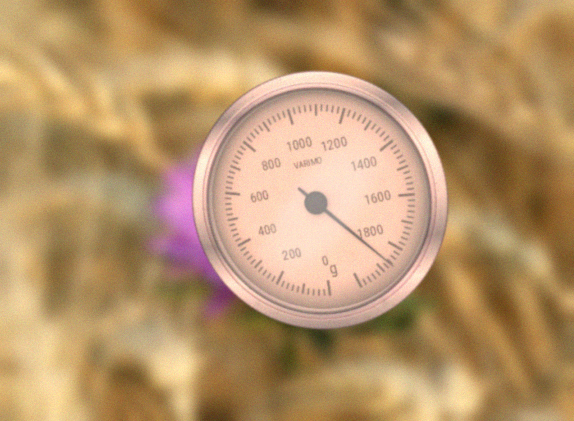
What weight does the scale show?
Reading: 1860 g
